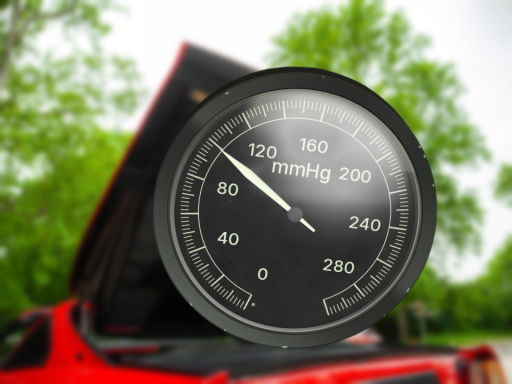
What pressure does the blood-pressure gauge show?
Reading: 100 mmHg
